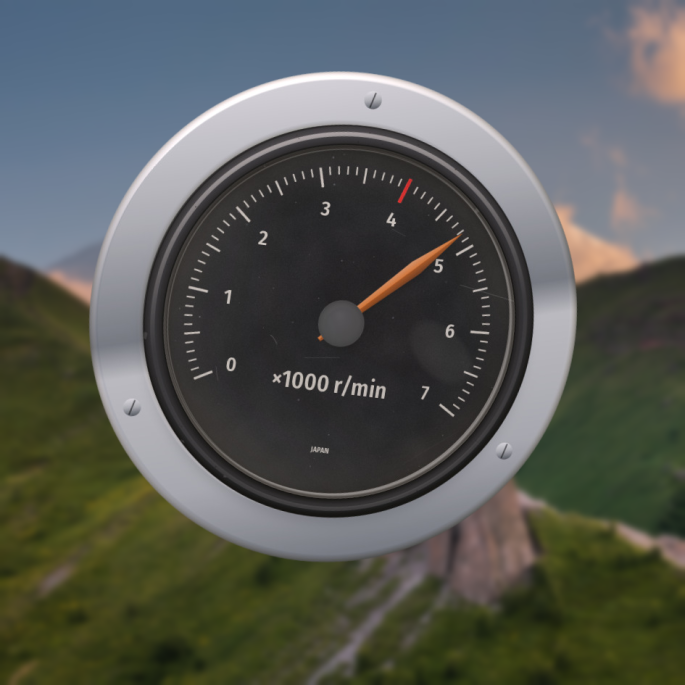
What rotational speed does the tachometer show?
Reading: 4800 rpm
